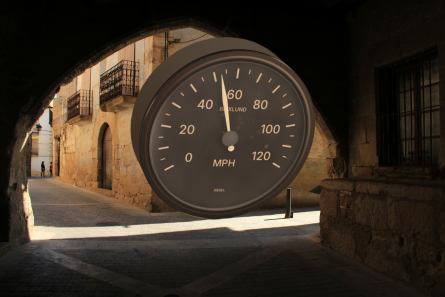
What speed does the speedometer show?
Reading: 52.5 mph
